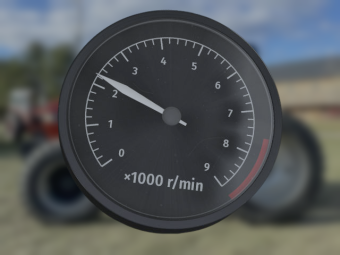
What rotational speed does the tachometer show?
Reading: 2200 rpm
